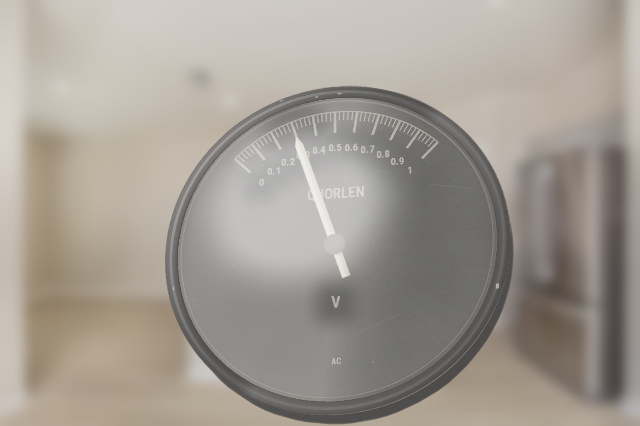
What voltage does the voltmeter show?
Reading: 0.3 V
